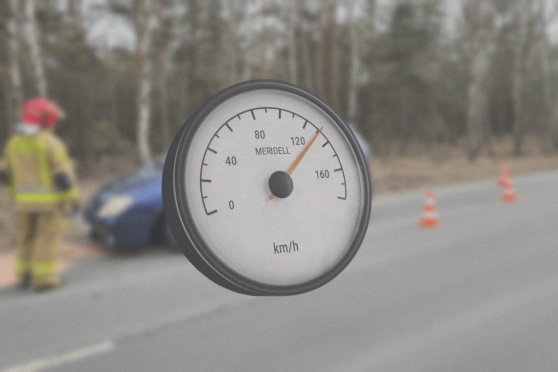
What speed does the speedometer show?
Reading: 130 km/h
